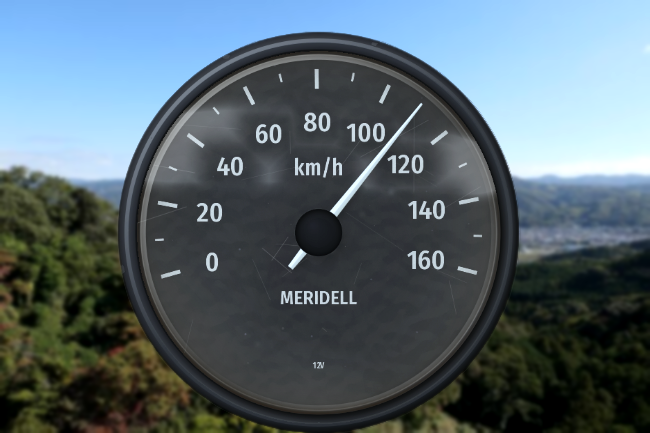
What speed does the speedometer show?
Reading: 110 km/h
